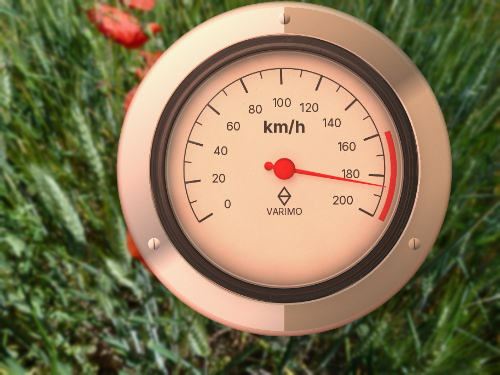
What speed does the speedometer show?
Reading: 185 km/h
